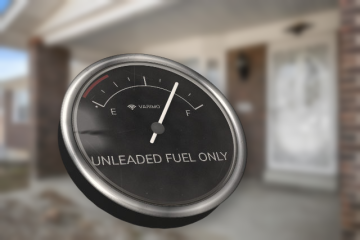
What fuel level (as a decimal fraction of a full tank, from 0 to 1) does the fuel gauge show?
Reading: 0.75
